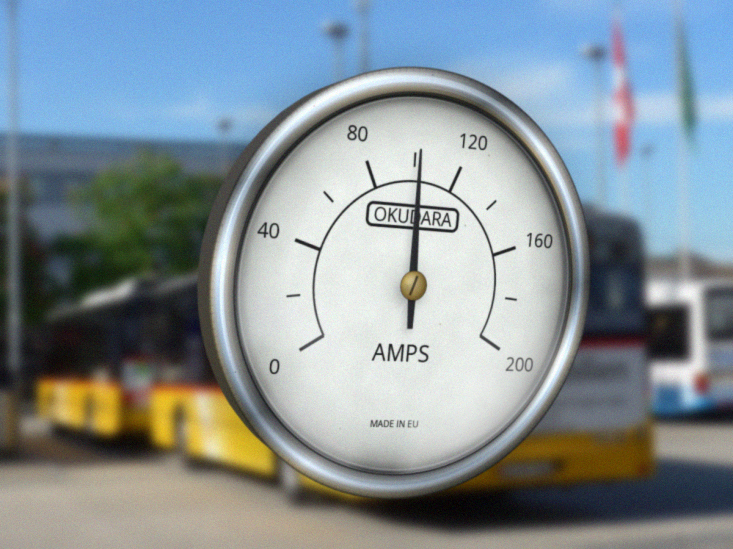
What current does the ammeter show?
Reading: 100 A
